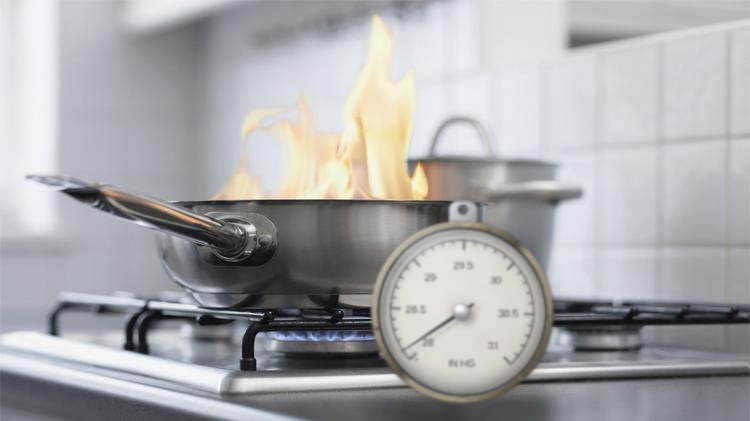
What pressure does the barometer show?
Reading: 28.1 inHg
